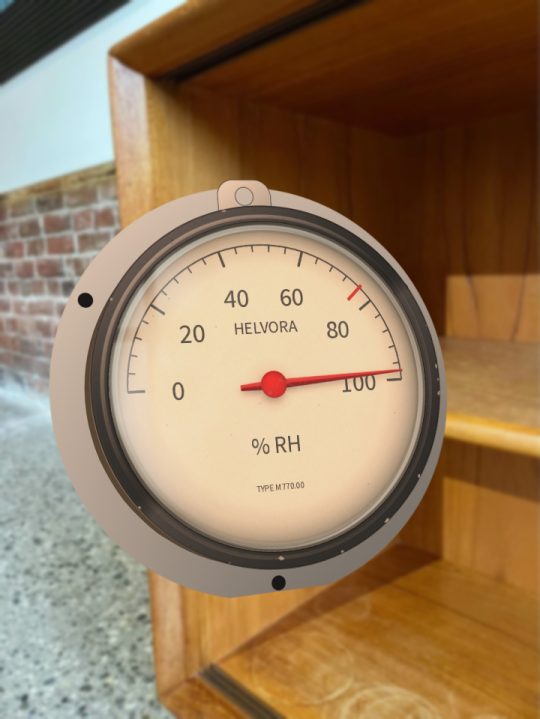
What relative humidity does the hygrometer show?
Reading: 98 %
